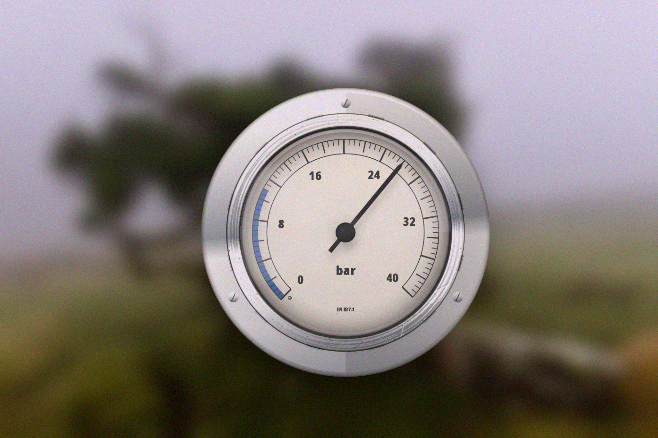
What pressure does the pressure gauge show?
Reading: 26 bar
